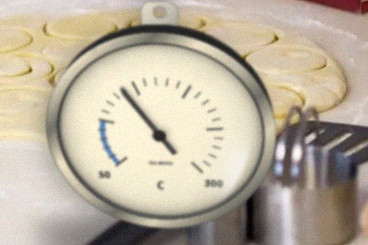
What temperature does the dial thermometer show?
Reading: 140 °C
